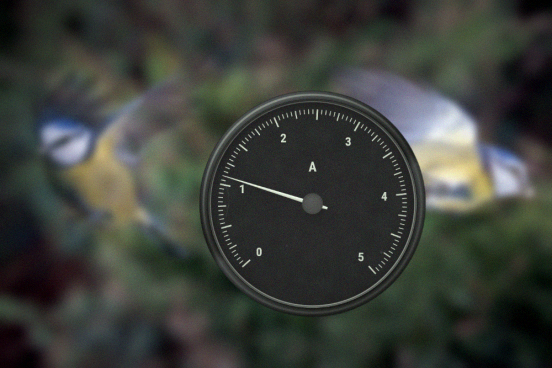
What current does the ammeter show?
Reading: 1.1 A
